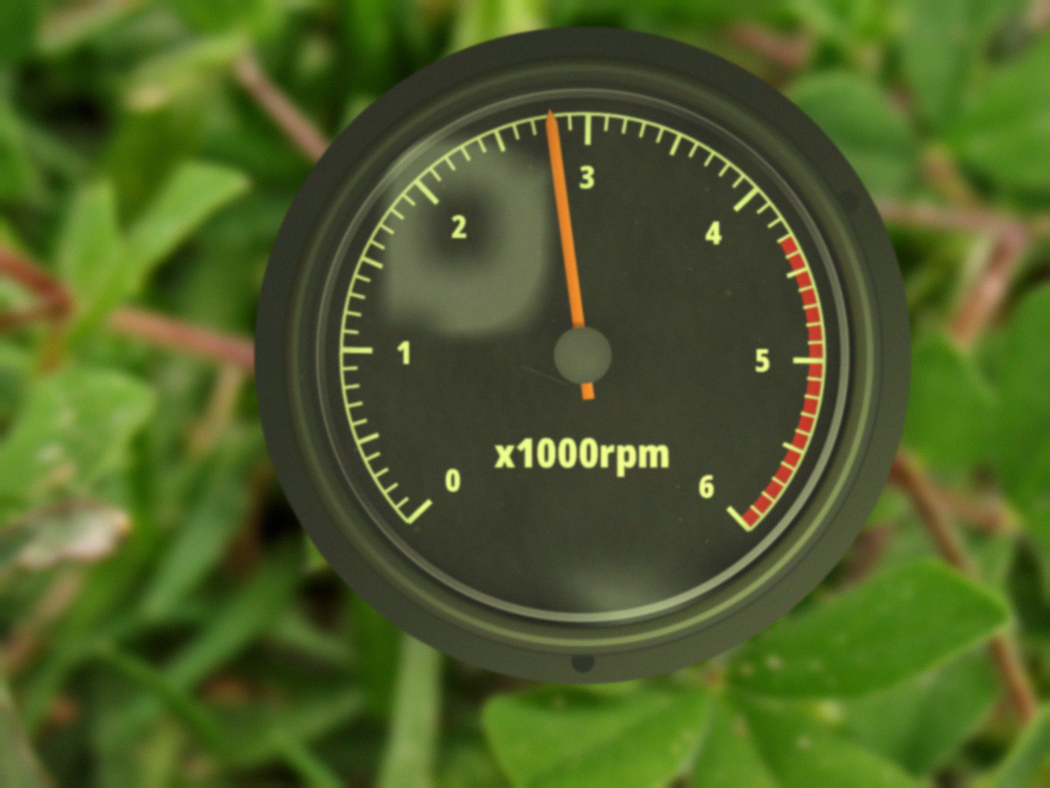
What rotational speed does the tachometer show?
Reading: 2800 rpm
